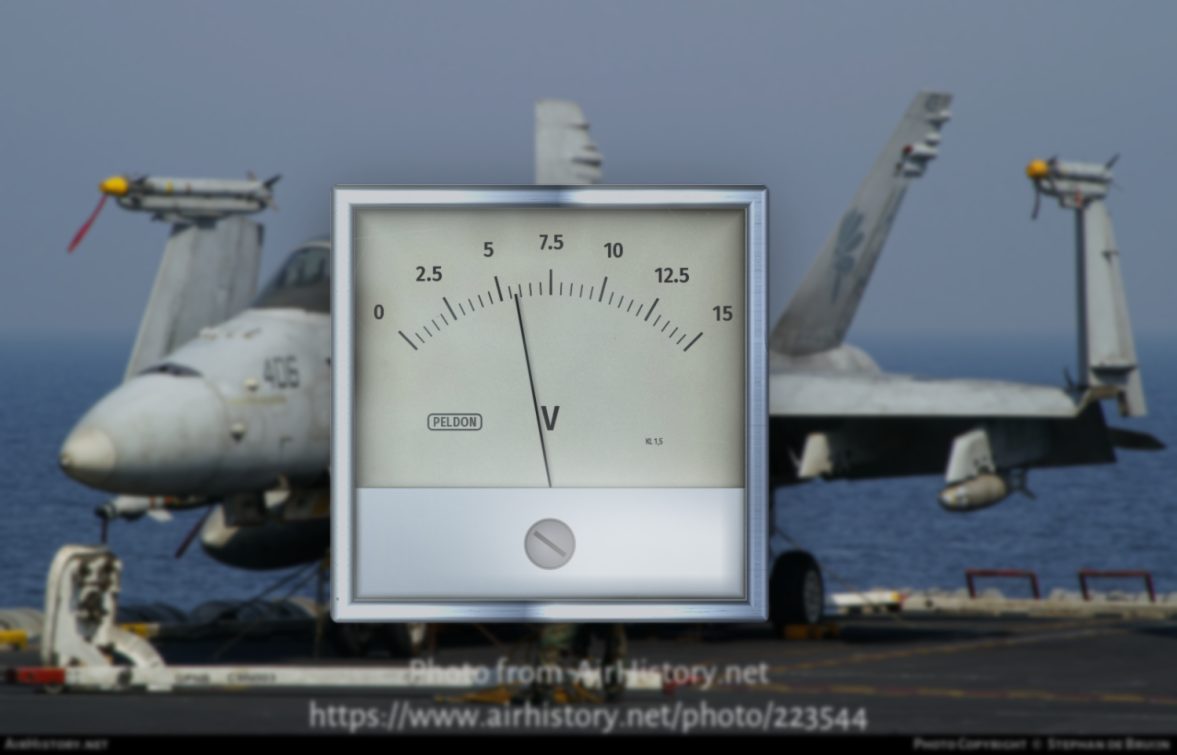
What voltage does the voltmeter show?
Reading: 5.75 V
